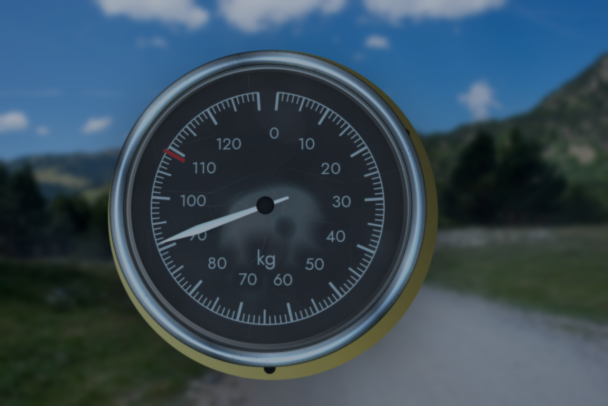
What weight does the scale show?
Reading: 91 kg
